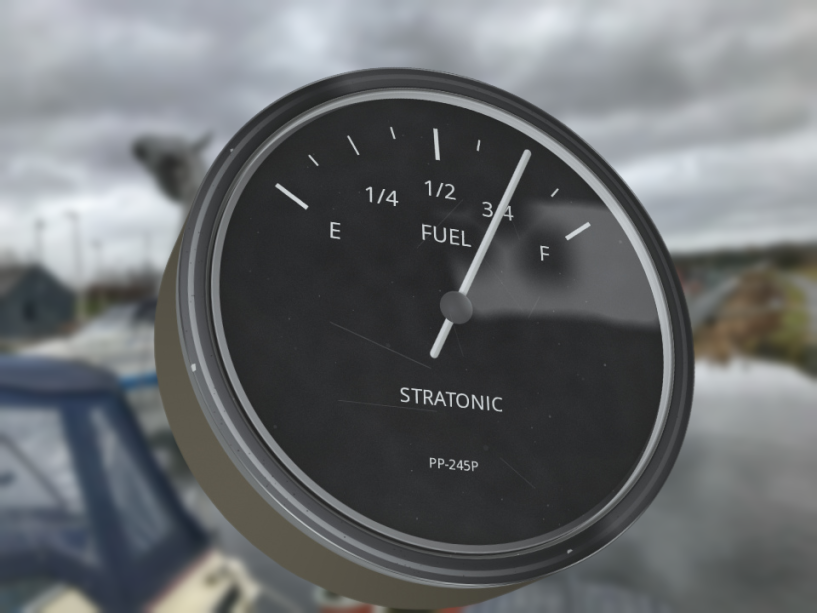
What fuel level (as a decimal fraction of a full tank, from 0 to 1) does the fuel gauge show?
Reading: 0.75
